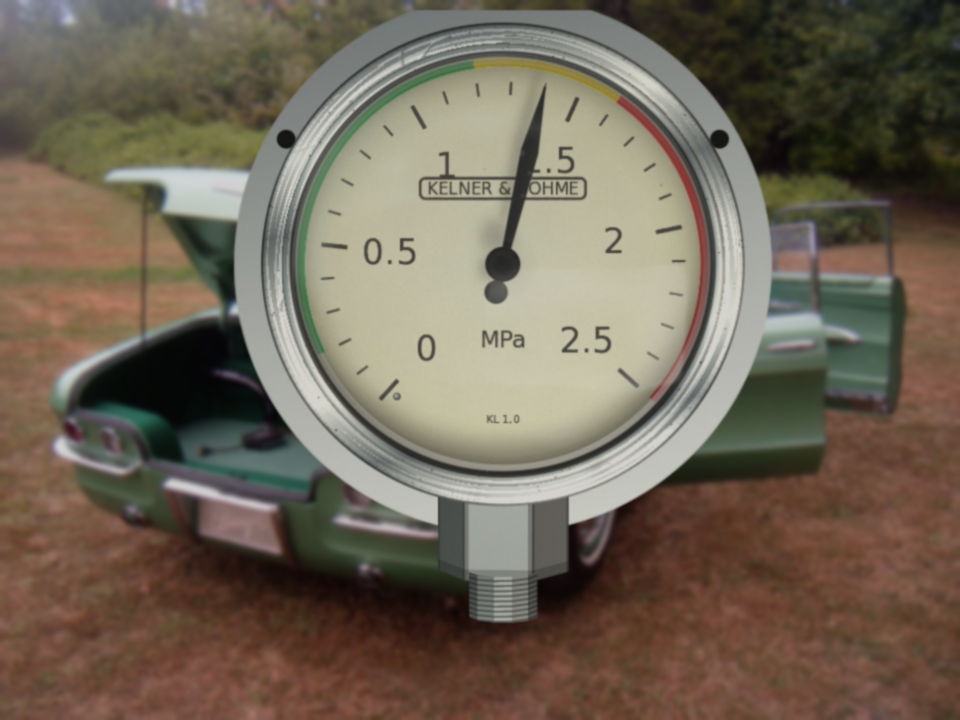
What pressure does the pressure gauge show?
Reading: 1.4 MPa
